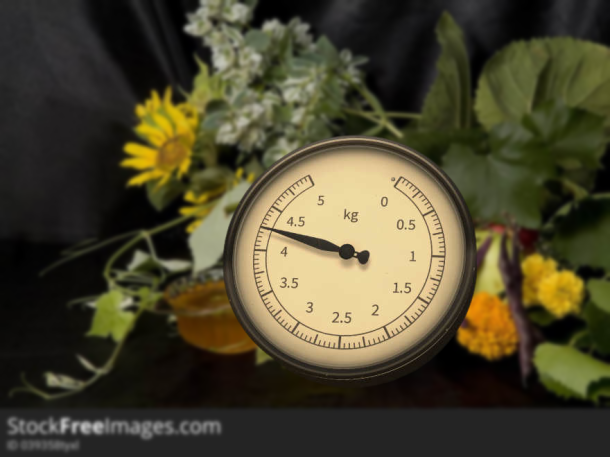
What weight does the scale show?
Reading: 4.25 kg
